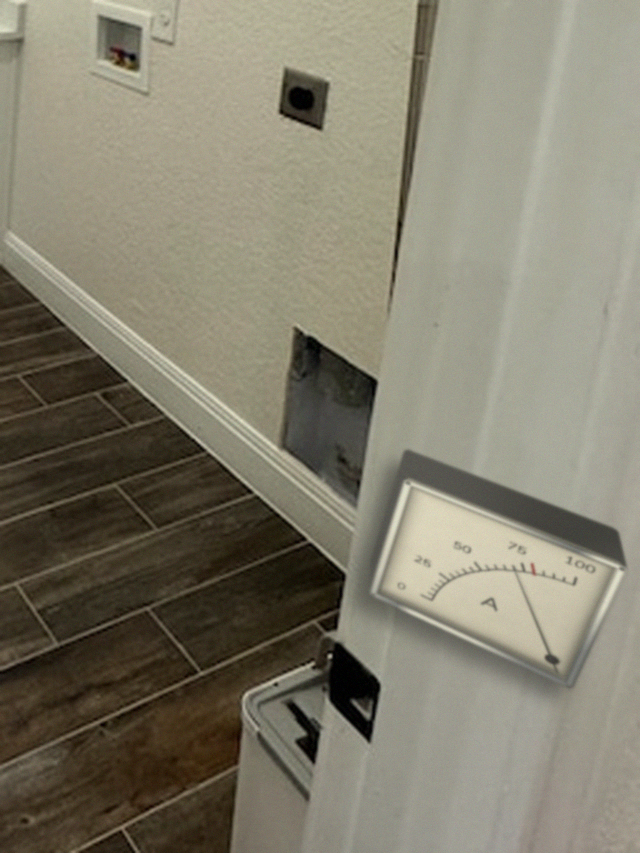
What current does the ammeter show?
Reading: 70 A
